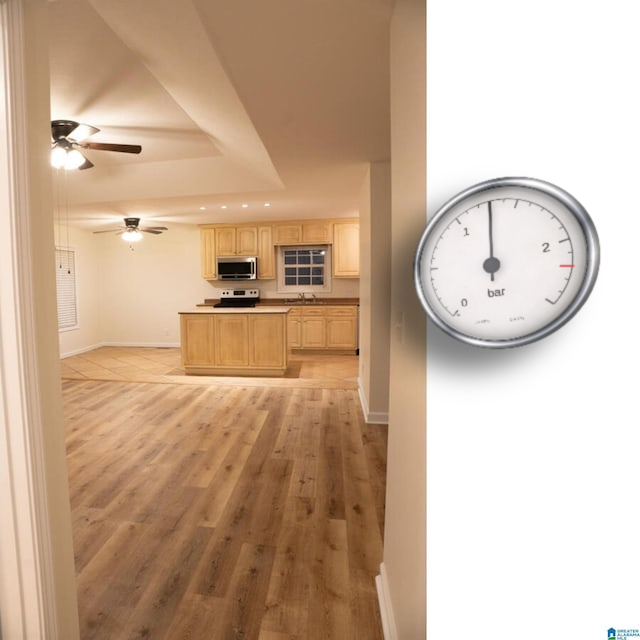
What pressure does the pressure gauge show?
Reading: 1.3 bar
